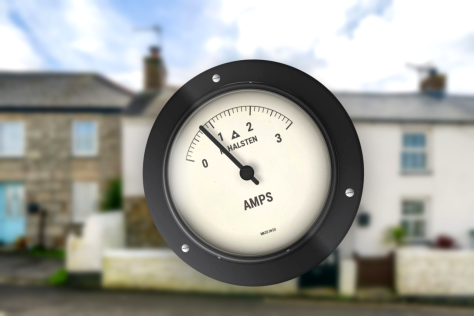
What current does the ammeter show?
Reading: 0.8 A
